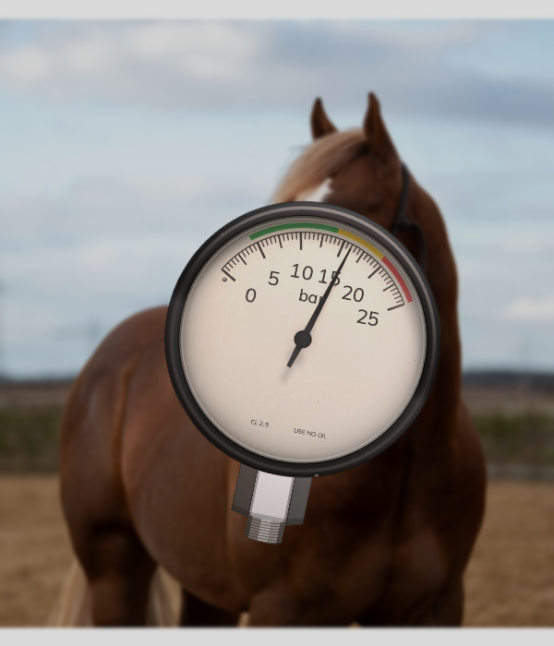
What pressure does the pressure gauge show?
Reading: 16 bar
